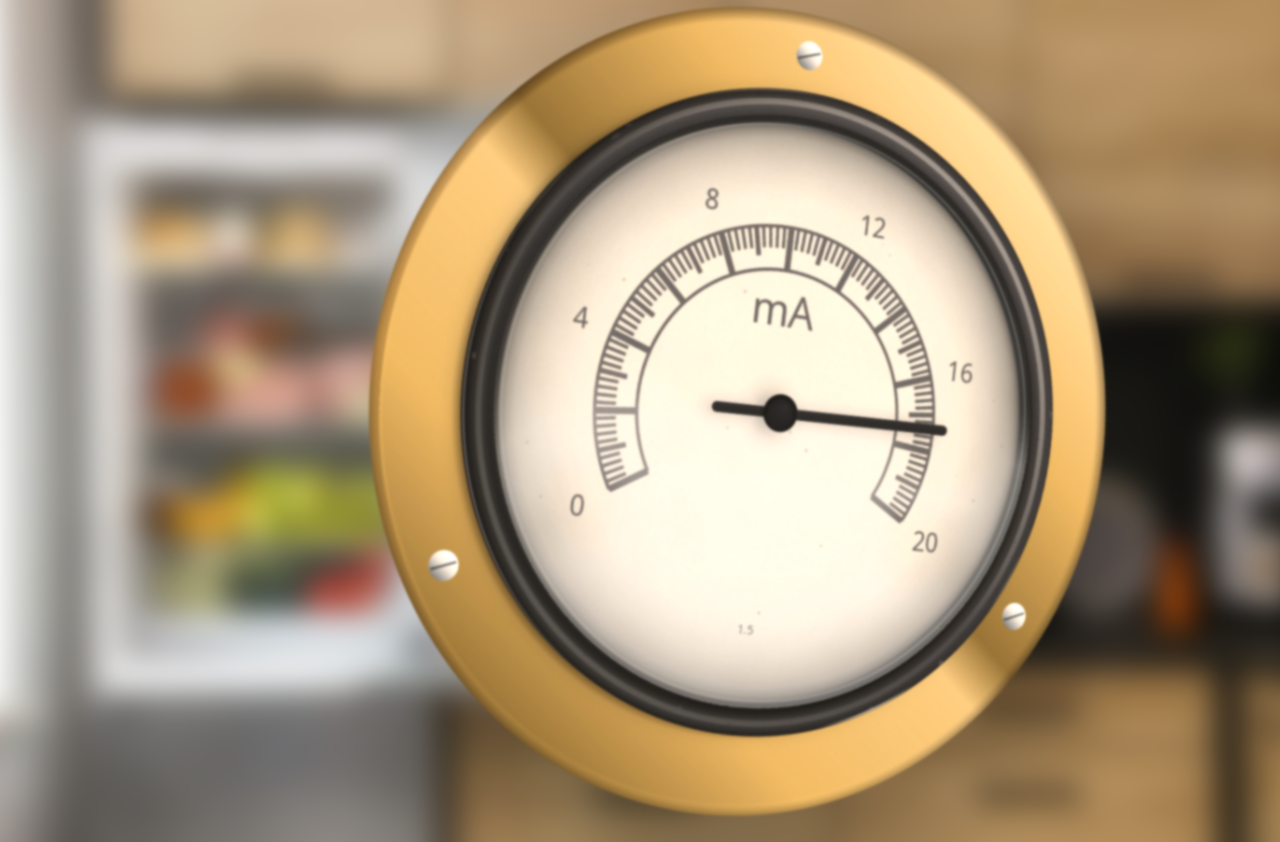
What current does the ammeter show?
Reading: 17.4 mA
